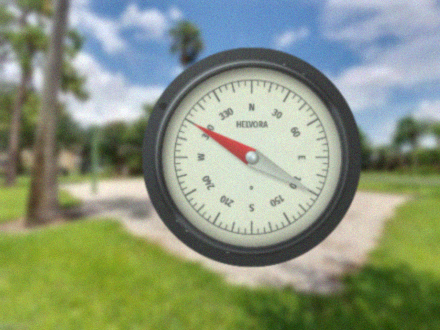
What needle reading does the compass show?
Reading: 300 °
